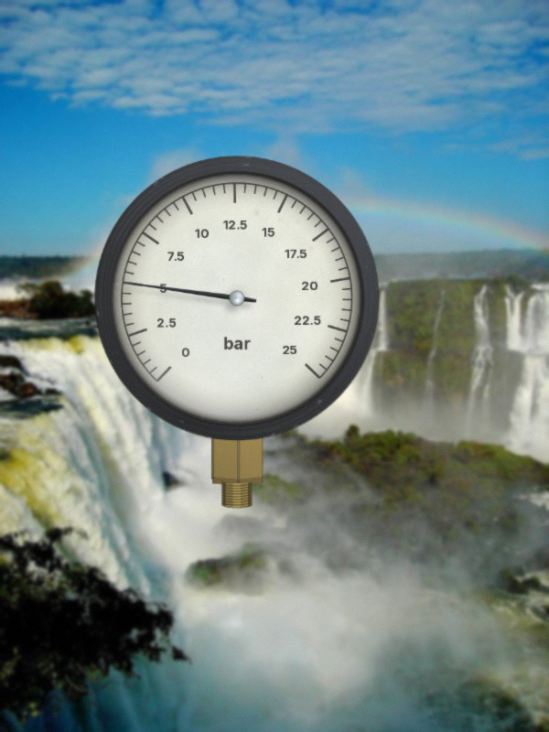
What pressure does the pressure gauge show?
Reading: 5 bar
